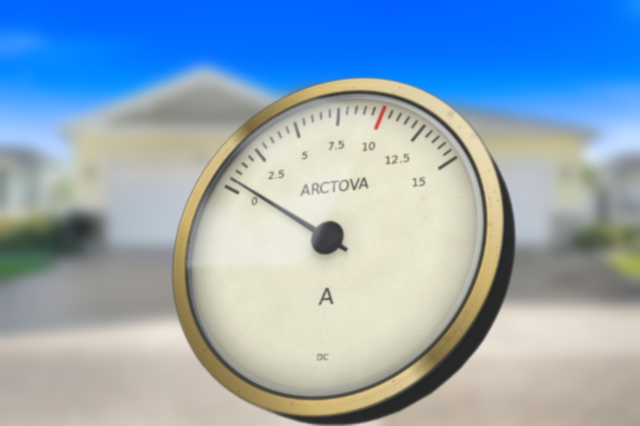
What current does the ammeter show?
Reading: 0.5 A
